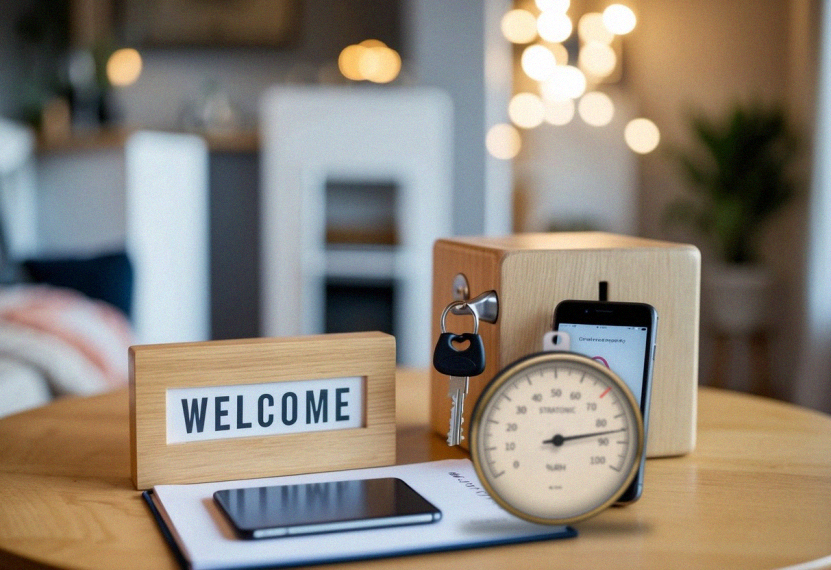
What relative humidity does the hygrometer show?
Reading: 85 %
